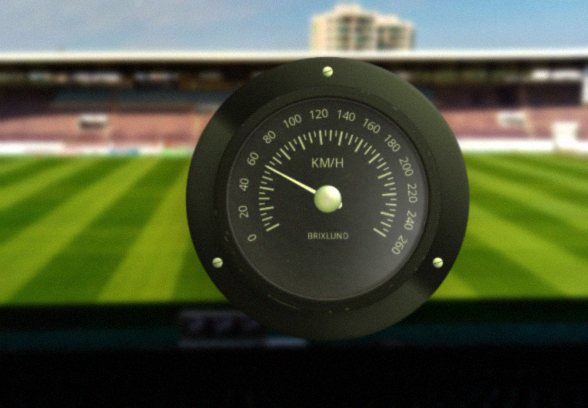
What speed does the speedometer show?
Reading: 60 km/h
